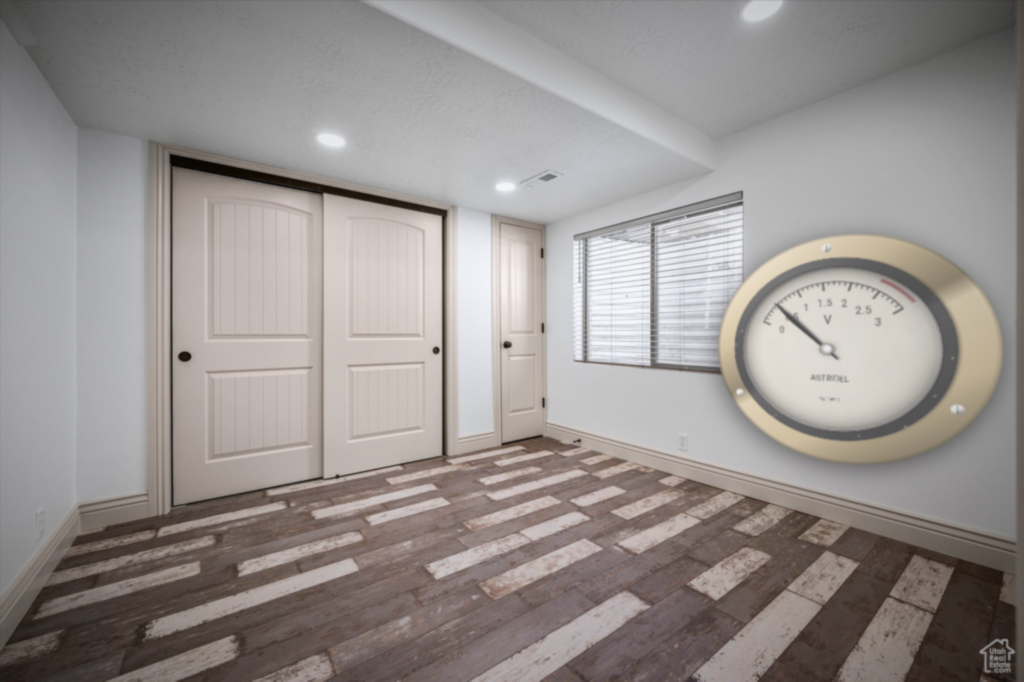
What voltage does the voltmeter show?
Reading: 0.5 V
